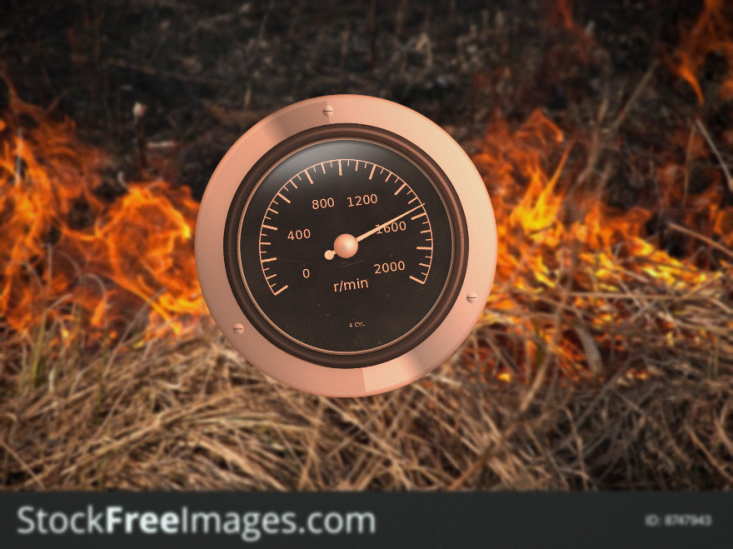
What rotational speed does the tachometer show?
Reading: 1550 rpm
